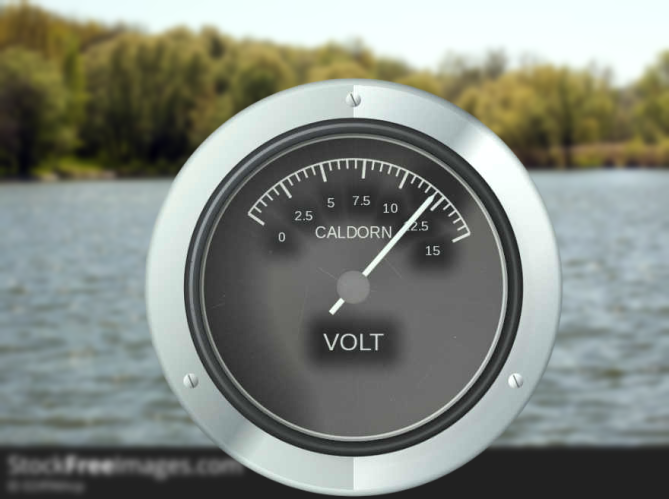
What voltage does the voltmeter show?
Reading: 12 V
